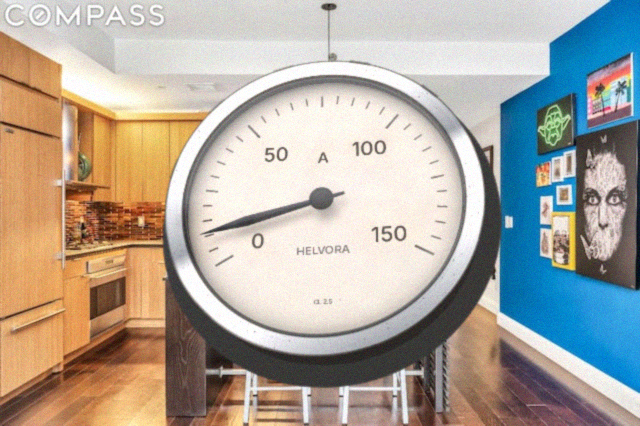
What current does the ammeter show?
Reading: 10 A
